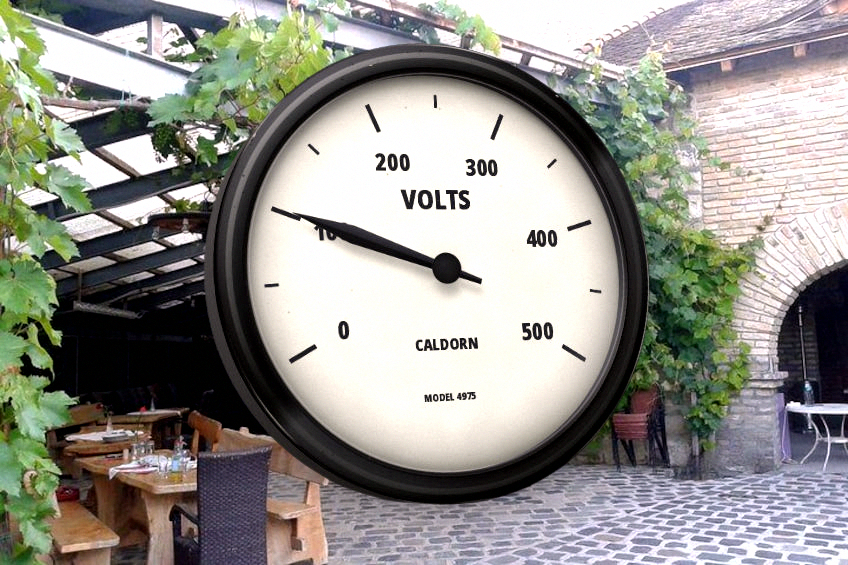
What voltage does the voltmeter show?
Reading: 100 V
